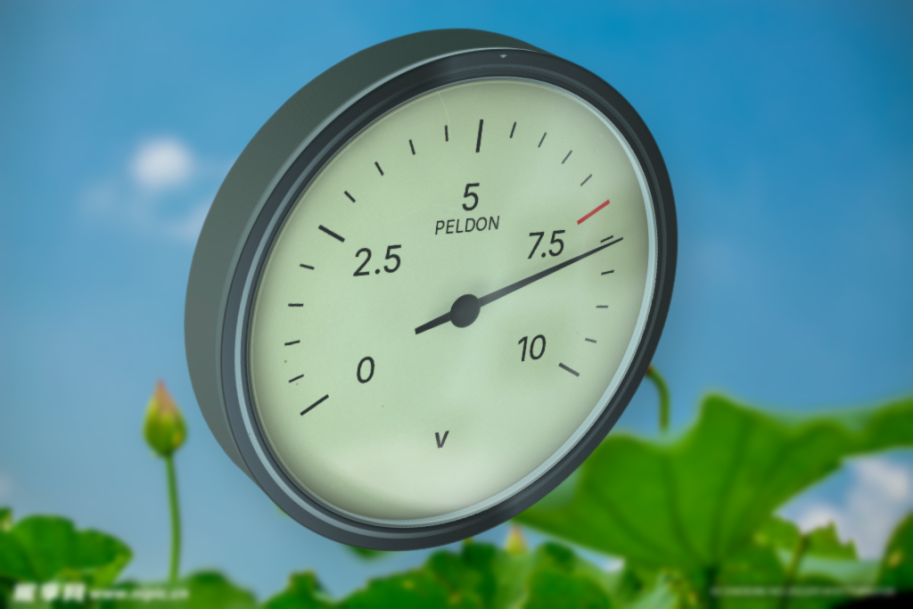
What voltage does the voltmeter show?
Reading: 8 V
